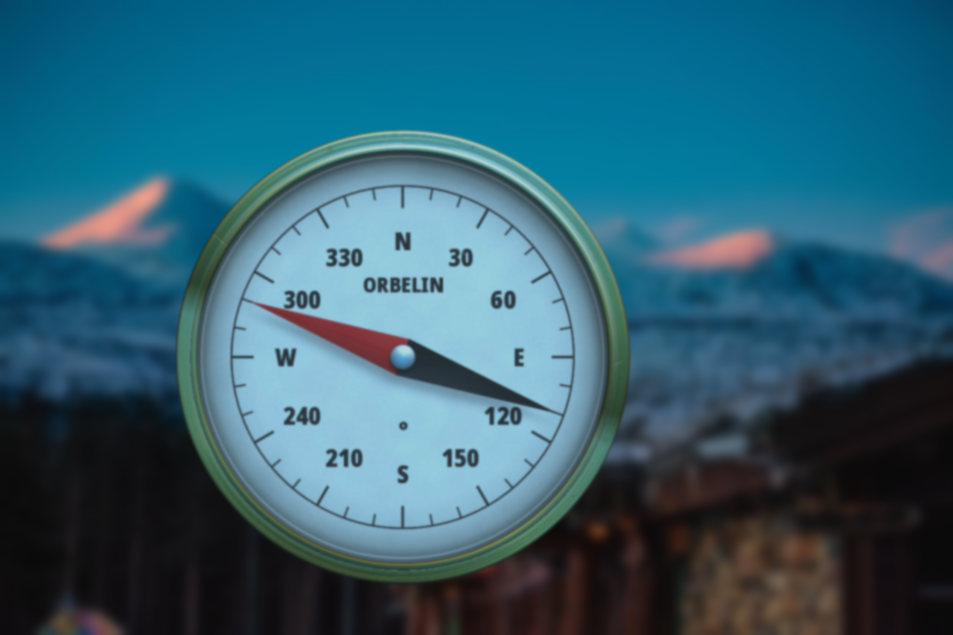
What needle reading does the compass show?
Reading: 290 °
